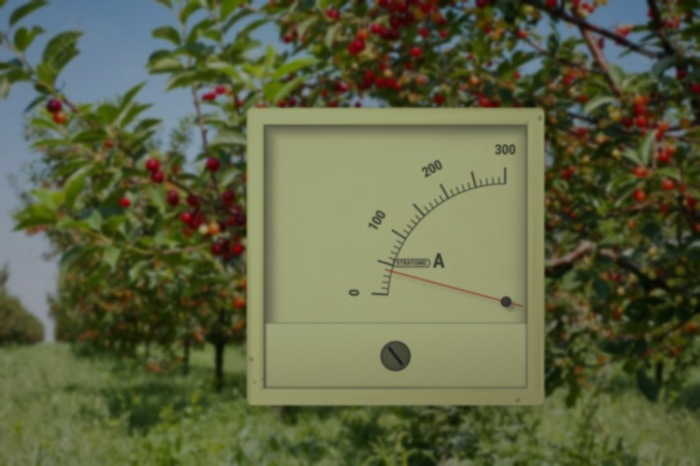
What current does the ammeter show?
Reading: 40 A
